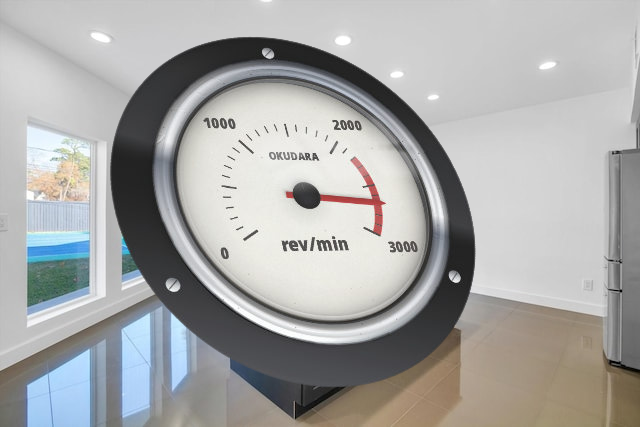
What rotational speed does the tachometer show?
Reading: 2700 rpm
